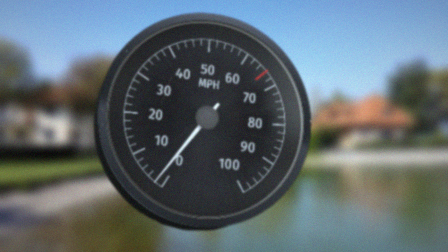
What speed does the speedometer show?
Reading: 2 mph
